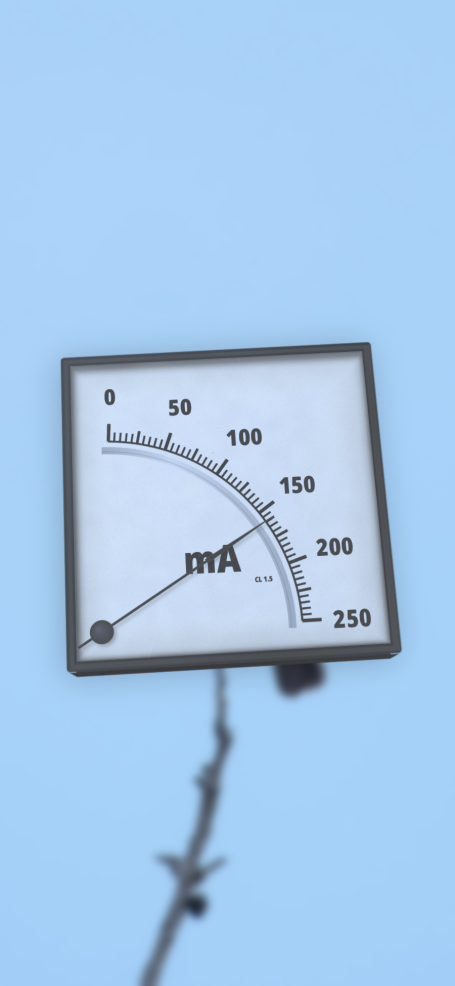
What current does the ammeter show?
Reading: 160 mA
